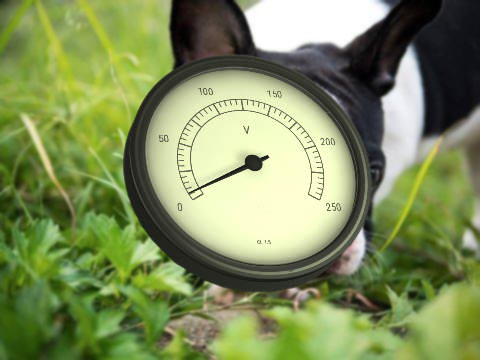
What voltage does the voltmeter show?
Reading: 5 V
